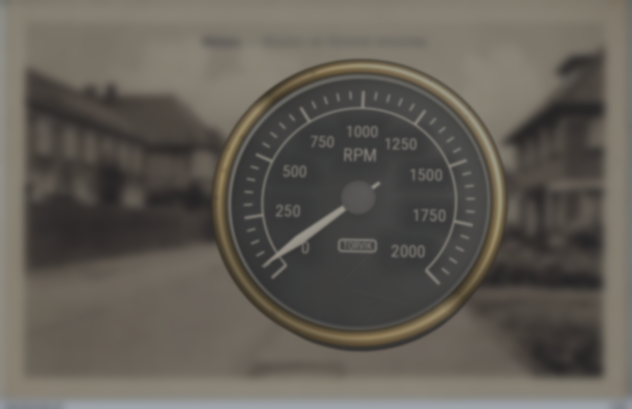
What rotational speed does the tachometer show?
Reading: 50 rpm
